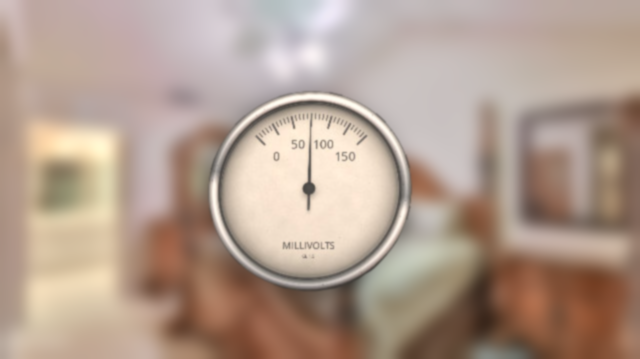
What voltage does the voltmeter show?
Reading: 75 mV
